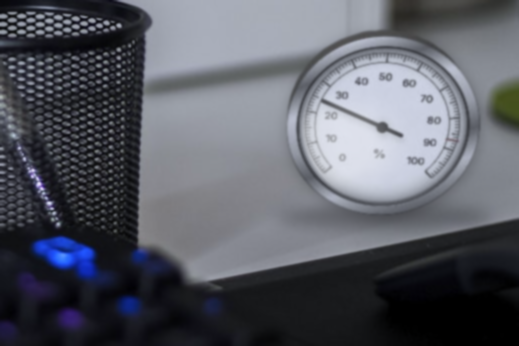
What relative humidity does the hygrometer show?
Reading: 25 %
